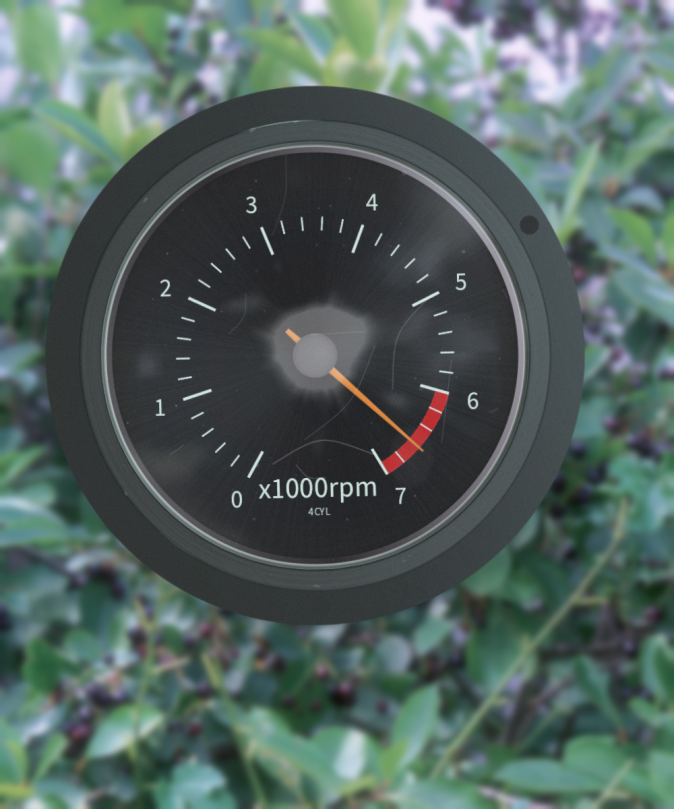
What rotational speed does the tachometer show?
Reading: 6600 rpm
